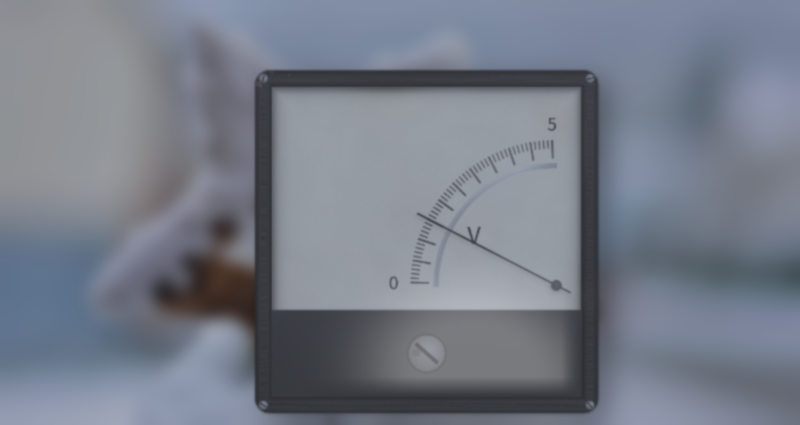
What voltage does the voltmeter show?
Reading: 1.5 V
